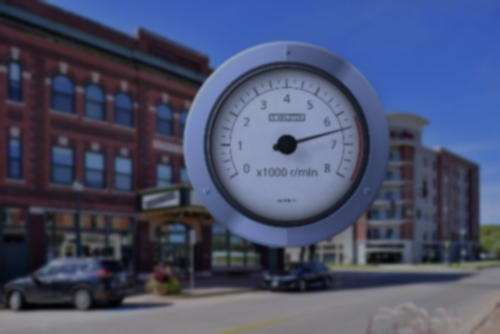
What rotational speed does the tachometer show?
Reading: 6500 rpm
